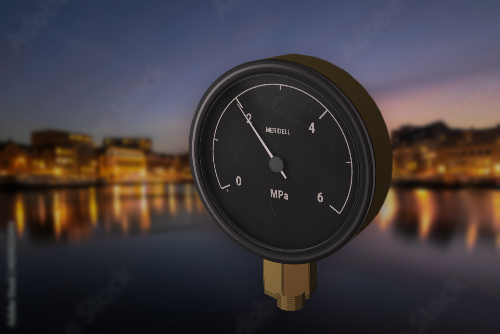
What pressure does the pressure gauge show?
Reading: 2 MPa
